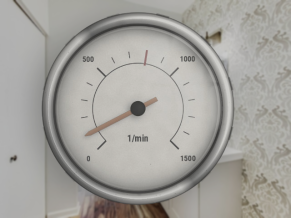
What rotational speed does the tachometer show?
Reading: 100 rpm
